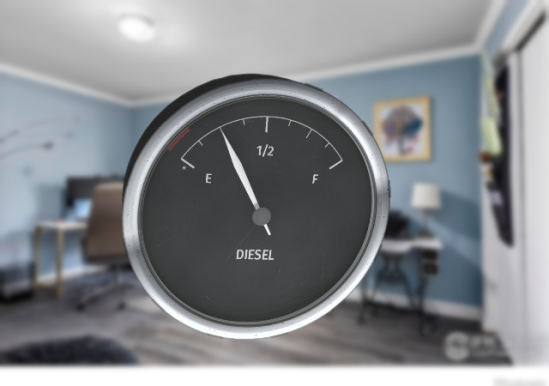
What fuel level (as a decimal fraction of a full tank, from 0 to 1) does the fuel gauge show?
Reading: 0.25
